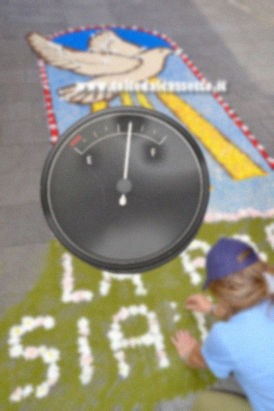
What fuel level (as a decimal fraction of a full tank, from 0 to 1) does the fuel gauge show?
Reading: 0.625
